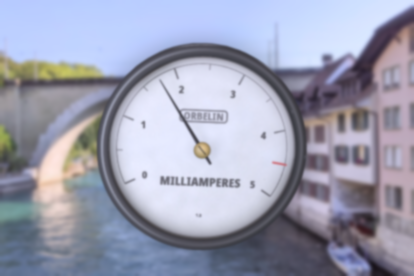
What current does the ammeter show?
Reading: 1.75 mA
